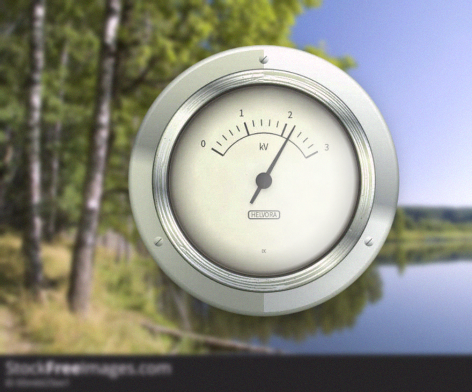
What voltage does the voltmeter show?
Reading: 2.2 kV
